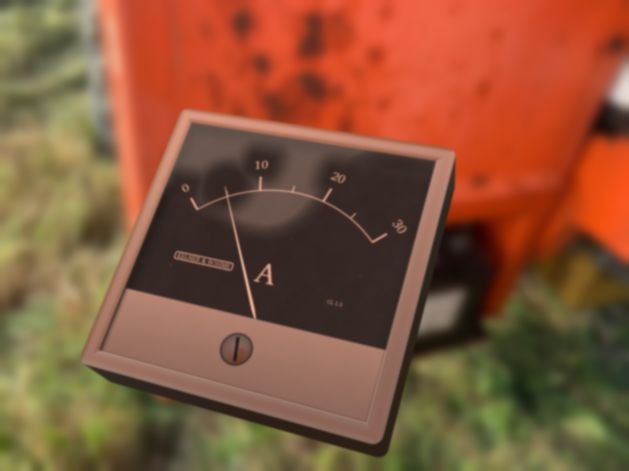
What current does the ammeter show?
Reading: 5 A
